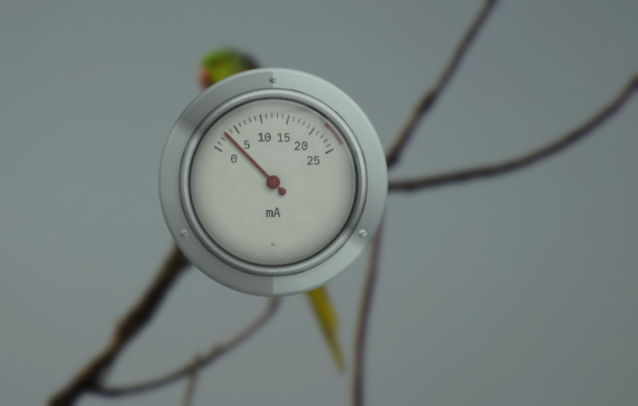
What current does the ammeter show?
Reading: 3 mA
